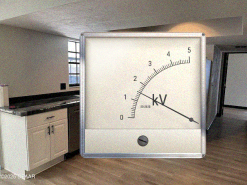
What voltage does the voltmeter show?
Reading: 1.5 kV
